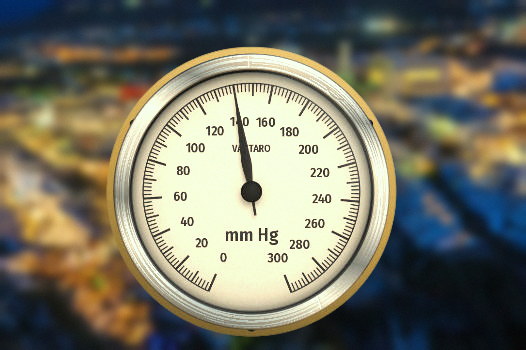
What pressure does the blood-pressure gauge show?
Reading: 140 mmHg
